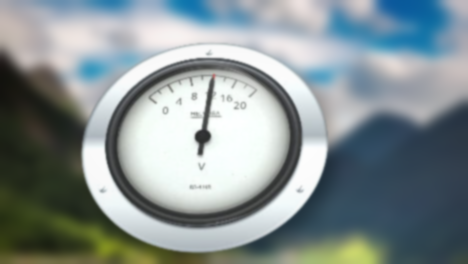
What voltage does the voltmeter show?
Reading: 12 V
